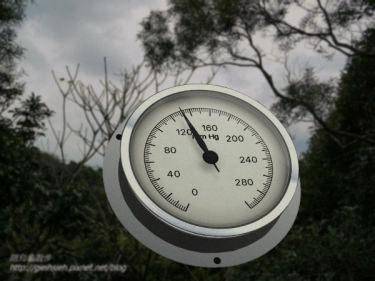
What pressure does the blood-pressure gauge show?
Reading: 130 mmHg
